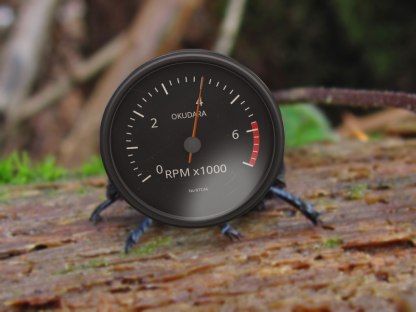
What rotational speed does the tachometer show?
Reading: 4000 rpm
